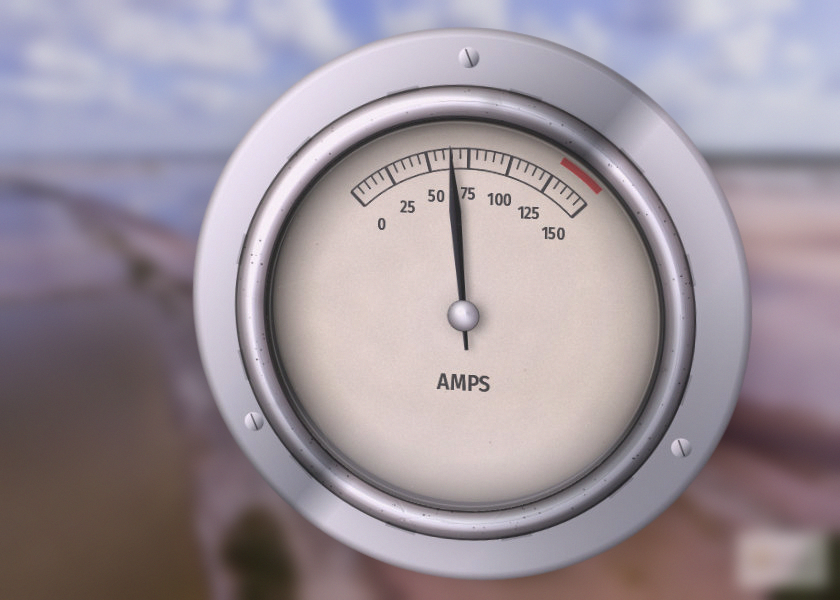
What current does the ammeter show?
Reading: 65 A
